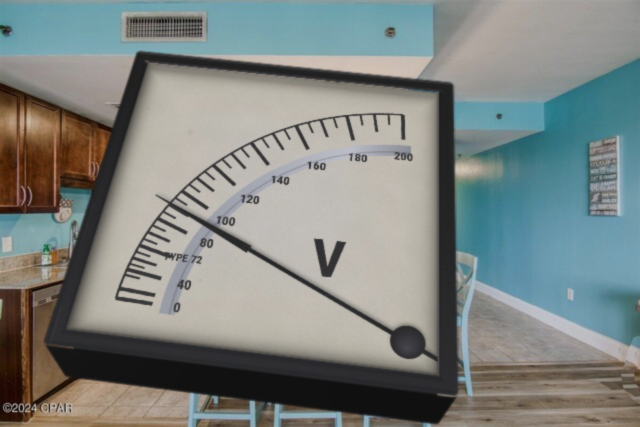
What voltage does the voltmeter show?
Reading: 90 V
